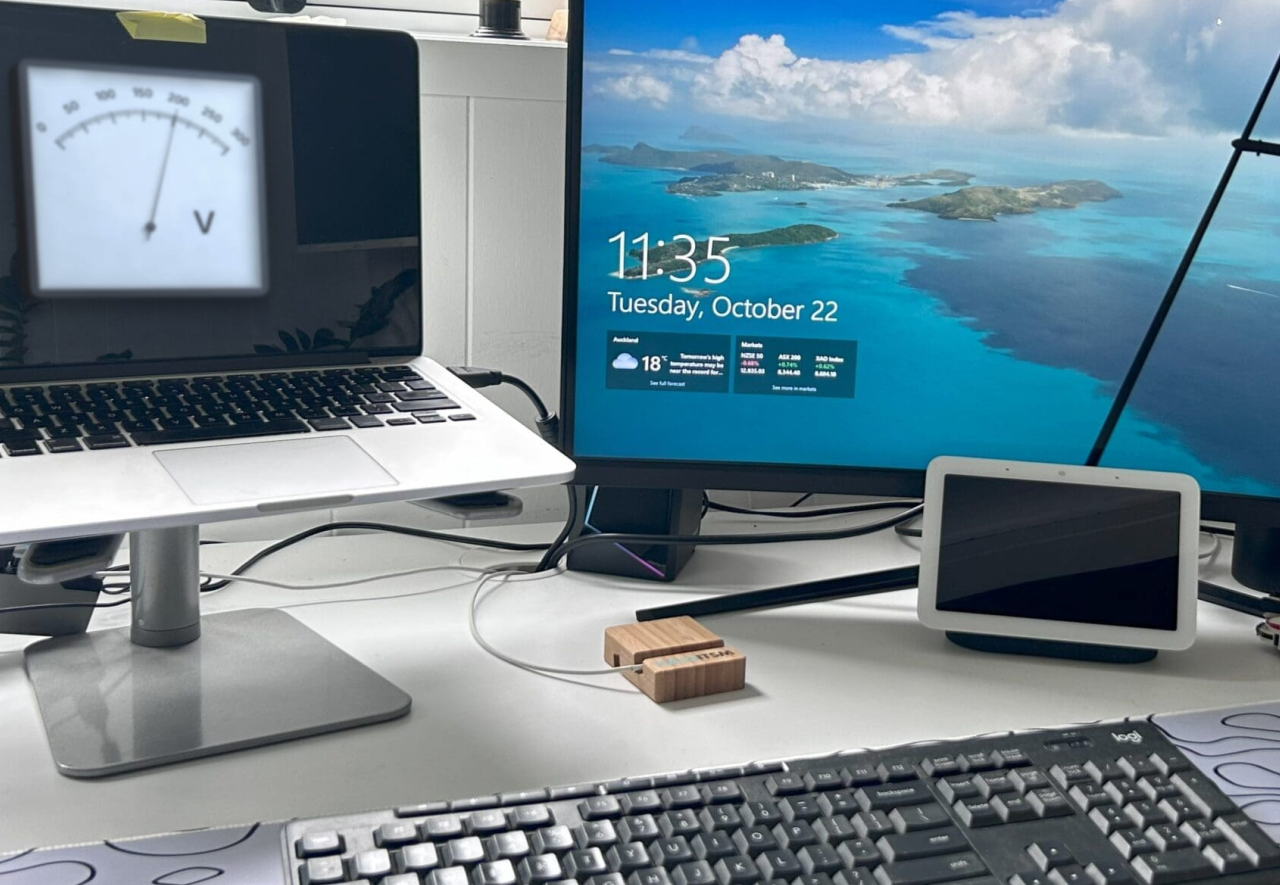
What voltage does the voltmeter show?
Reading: 200 V
